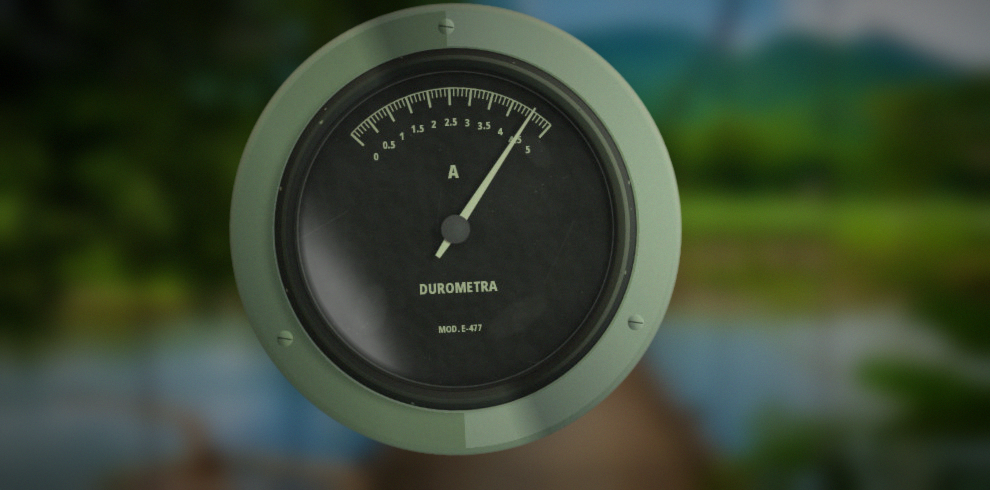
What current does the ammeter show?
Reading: 4.5 A
